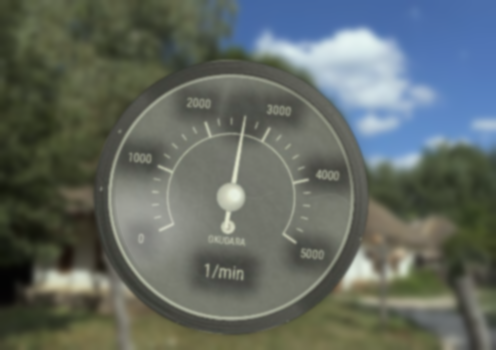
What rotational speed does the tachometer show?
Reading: 2600 rpm
